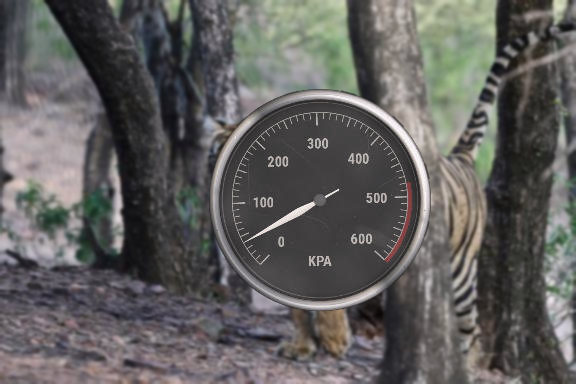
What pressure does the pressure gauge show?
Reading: 40 kPa
